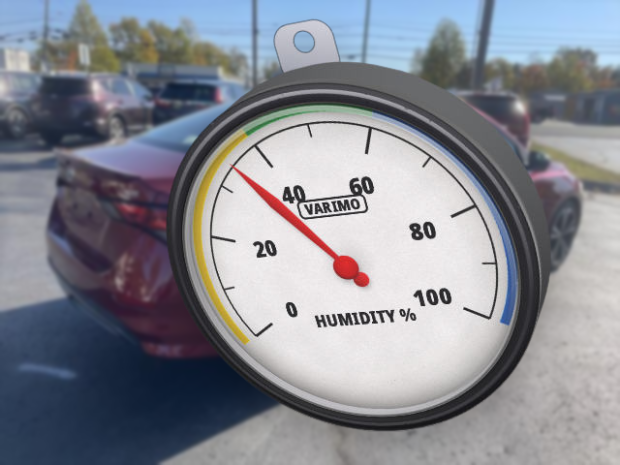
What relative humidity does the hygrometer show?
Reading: 35 %
